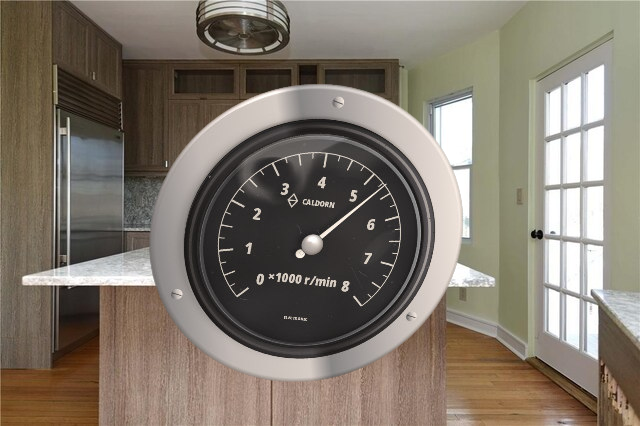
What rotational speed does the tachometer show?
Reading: 5250 rpm
